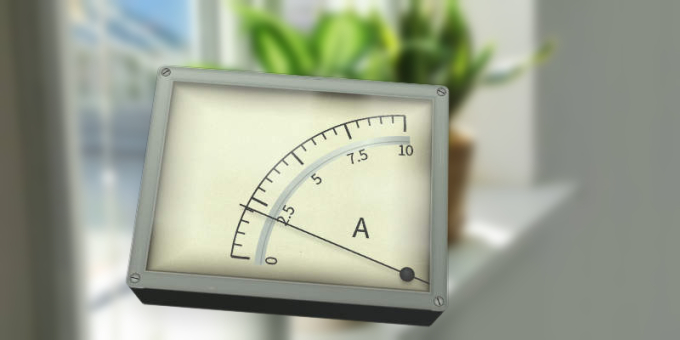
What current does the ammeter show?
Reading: 2 A
